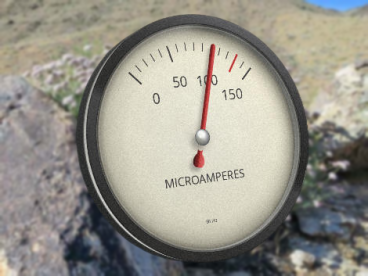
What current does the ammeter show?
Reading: 100 µA
